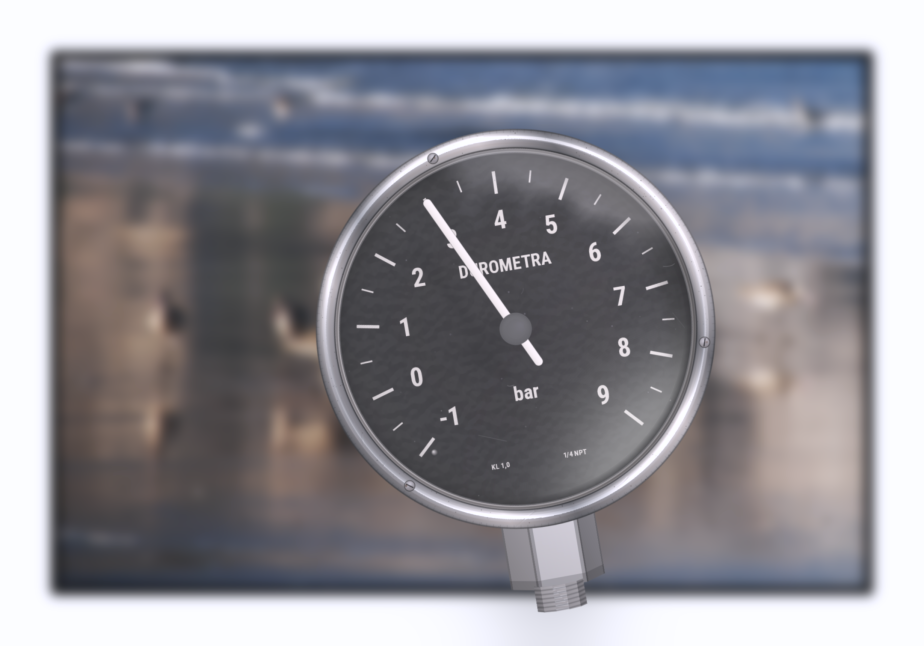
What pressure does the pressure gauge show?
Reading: 3 bar
